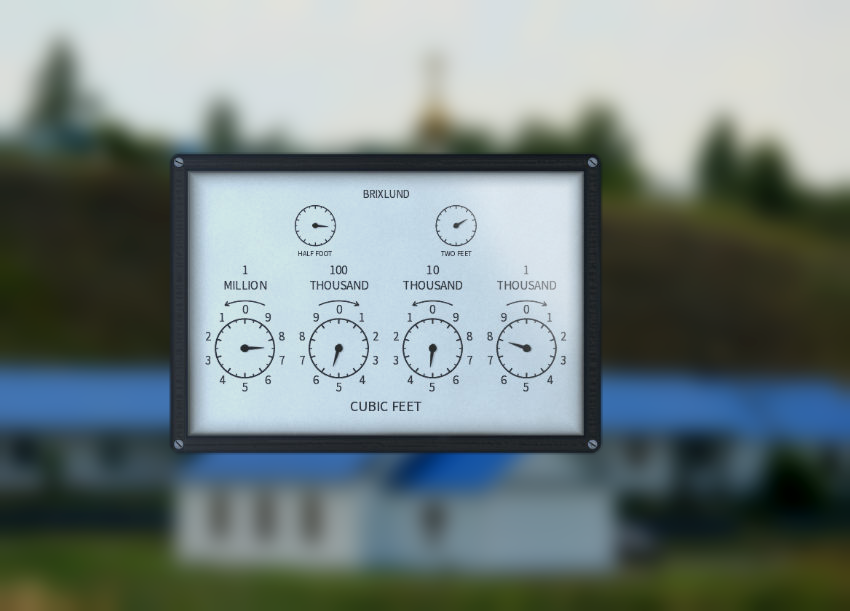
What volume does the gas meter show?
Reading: 754800 ft³
